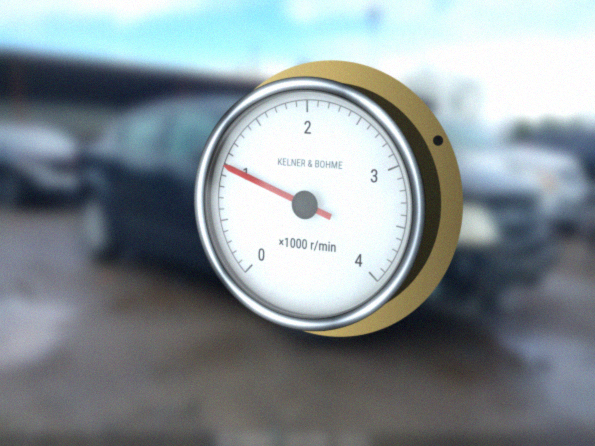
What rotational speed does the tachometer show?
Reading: 1000 rpm
